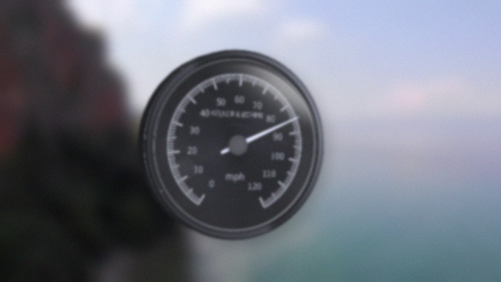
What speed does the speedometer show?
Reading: 85 mph
